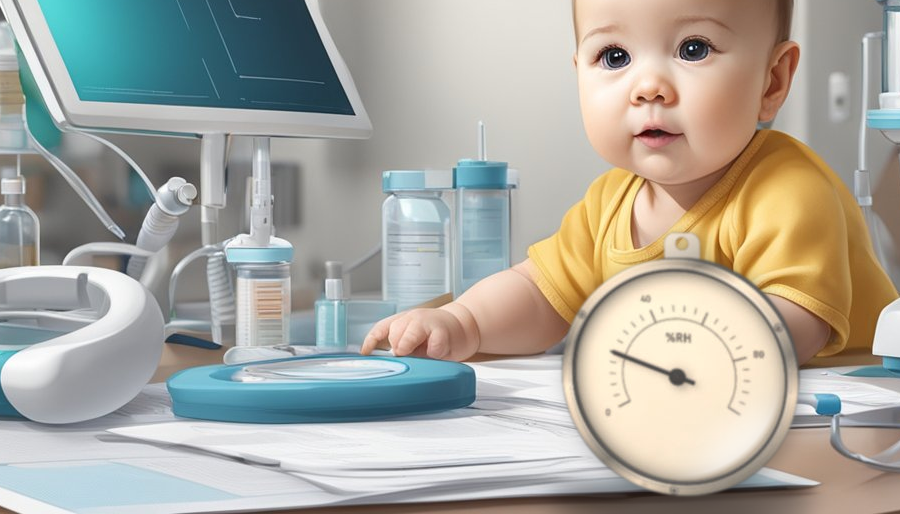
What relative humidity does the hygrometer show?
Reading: 20 %
